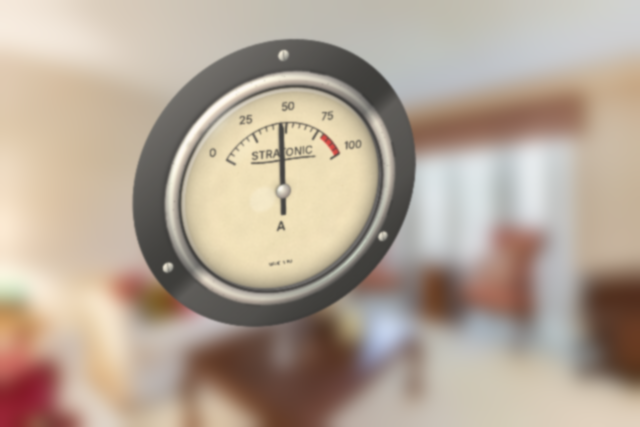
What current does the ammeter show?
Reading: 45 A
